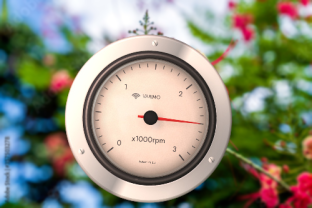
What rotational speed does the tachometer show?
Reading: 2500 rpm
